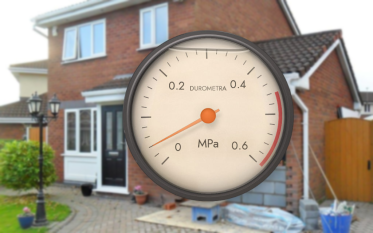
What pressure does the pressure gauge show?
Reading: 0.04 MPa
